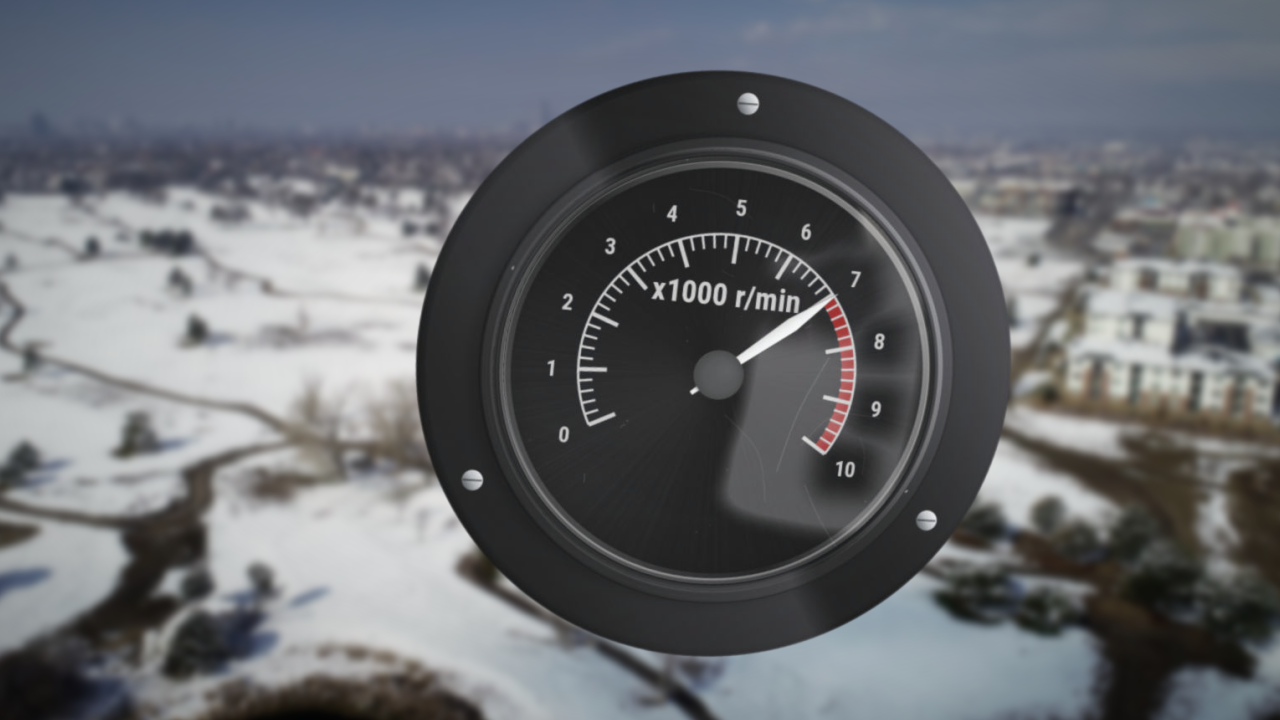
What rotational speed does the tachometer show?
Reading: 7000 rpm
